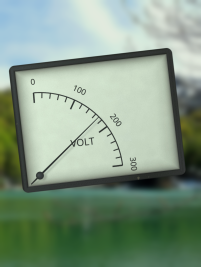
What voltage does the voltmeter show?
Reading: 170 V
